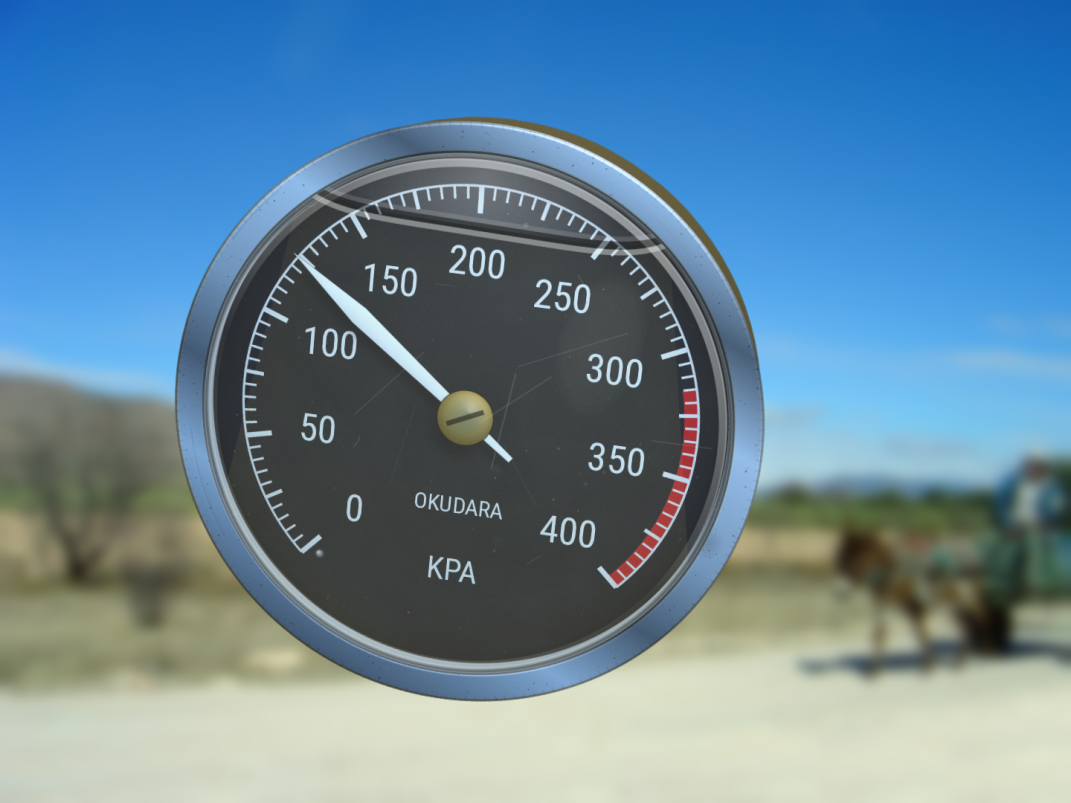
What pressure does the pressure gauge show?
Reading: 125 kPa
